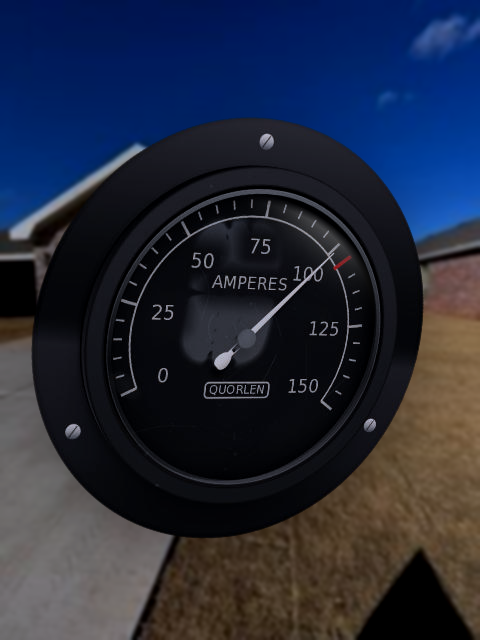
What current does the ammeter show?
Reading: 100 A
